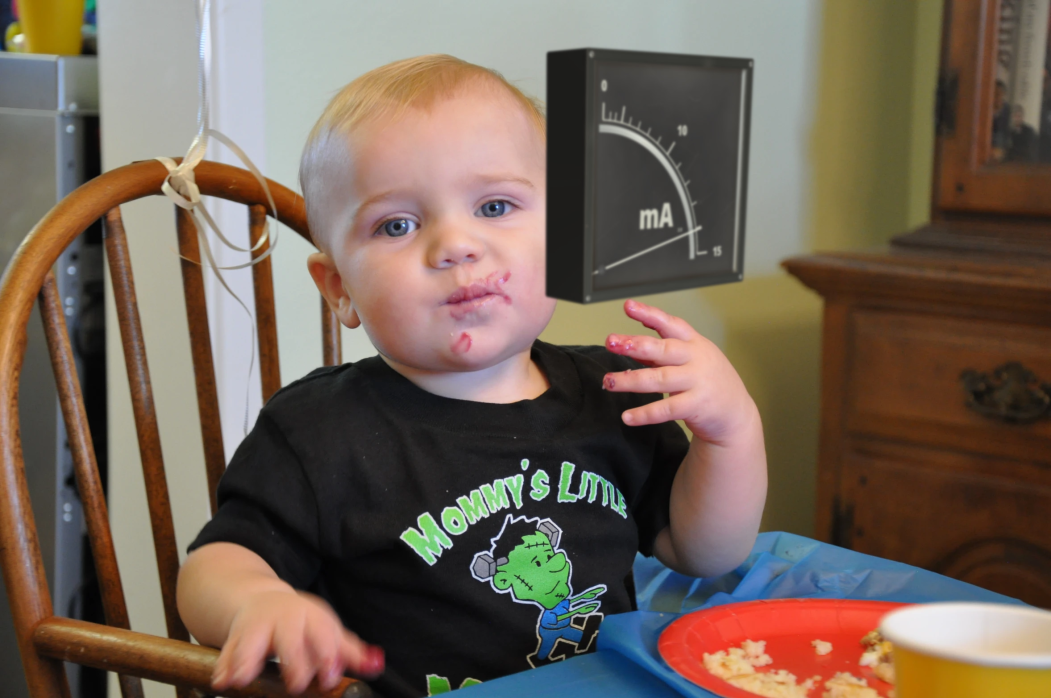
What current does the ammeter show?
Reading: 14 mA
